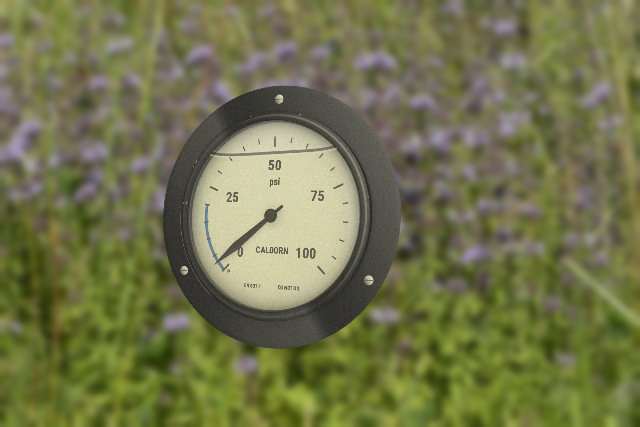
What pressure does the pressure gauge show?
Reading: 2.5 psi
